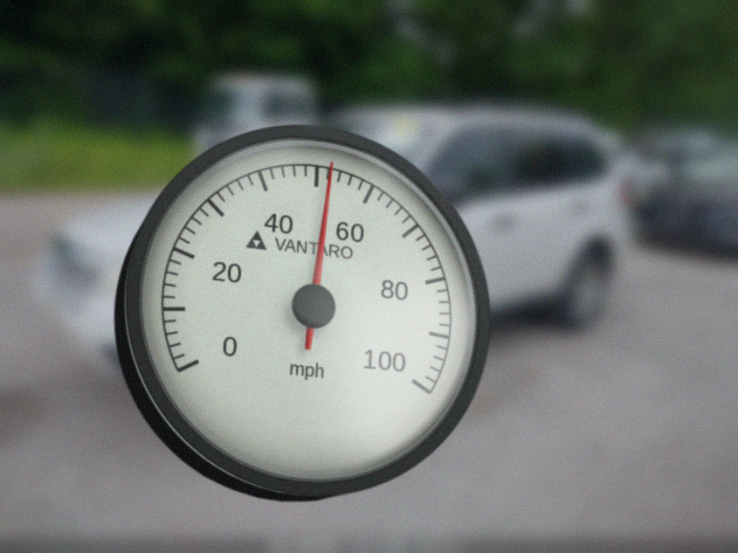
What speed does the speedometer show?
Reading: 52 mph
